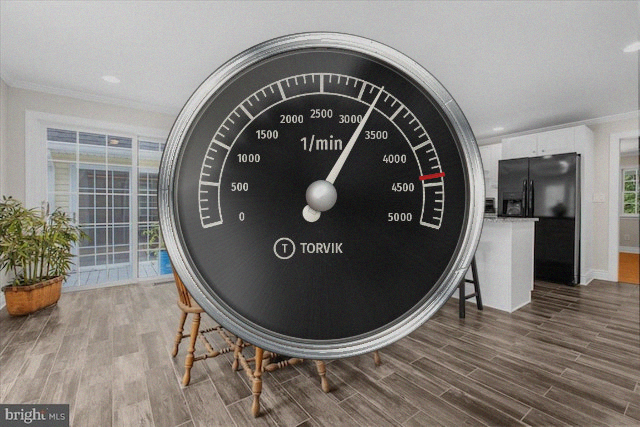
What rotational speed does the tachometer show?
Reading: 3200 rpm
